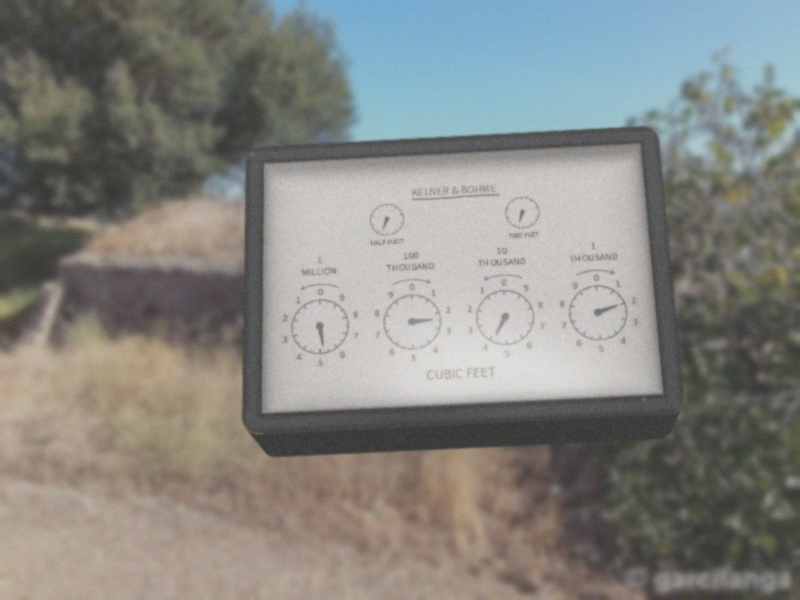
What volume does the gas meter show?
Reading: 524200 ft³
